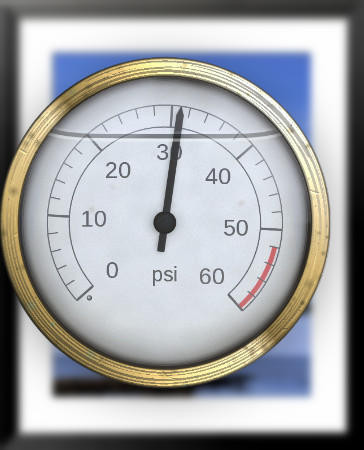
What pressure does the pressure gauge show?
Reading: 31 psi
